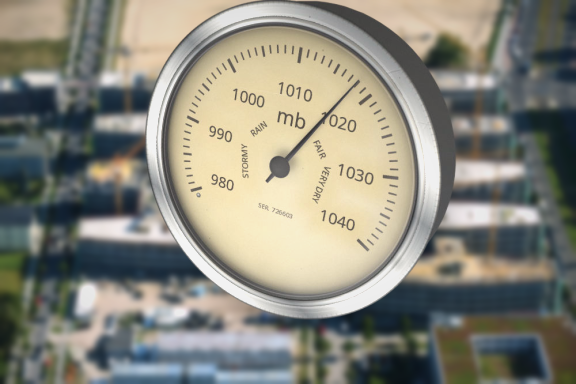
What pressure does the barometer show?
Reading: 1018 mbar
